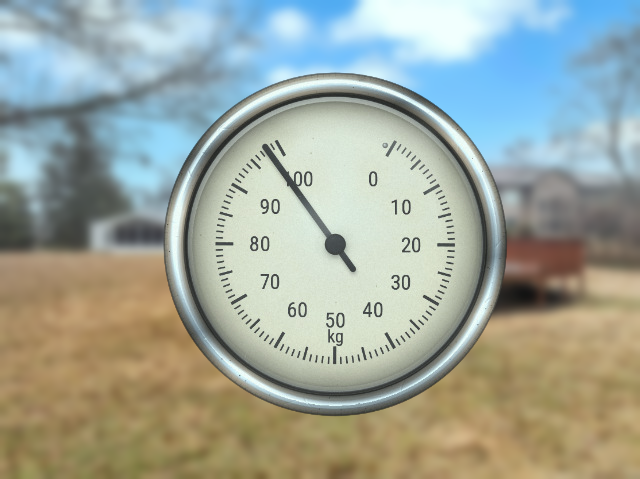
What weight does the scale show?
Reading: 98 kg
